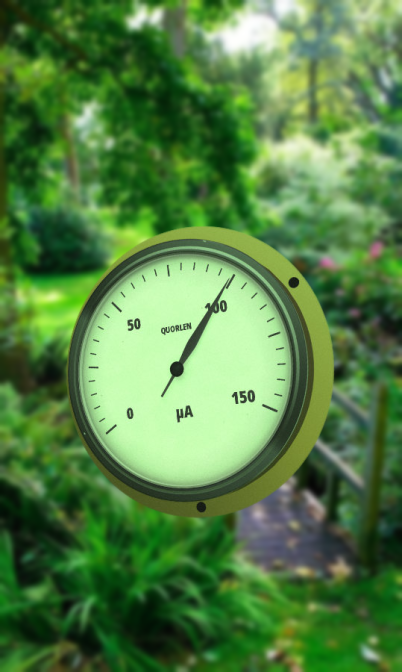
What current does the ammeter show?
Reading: 100 µA
